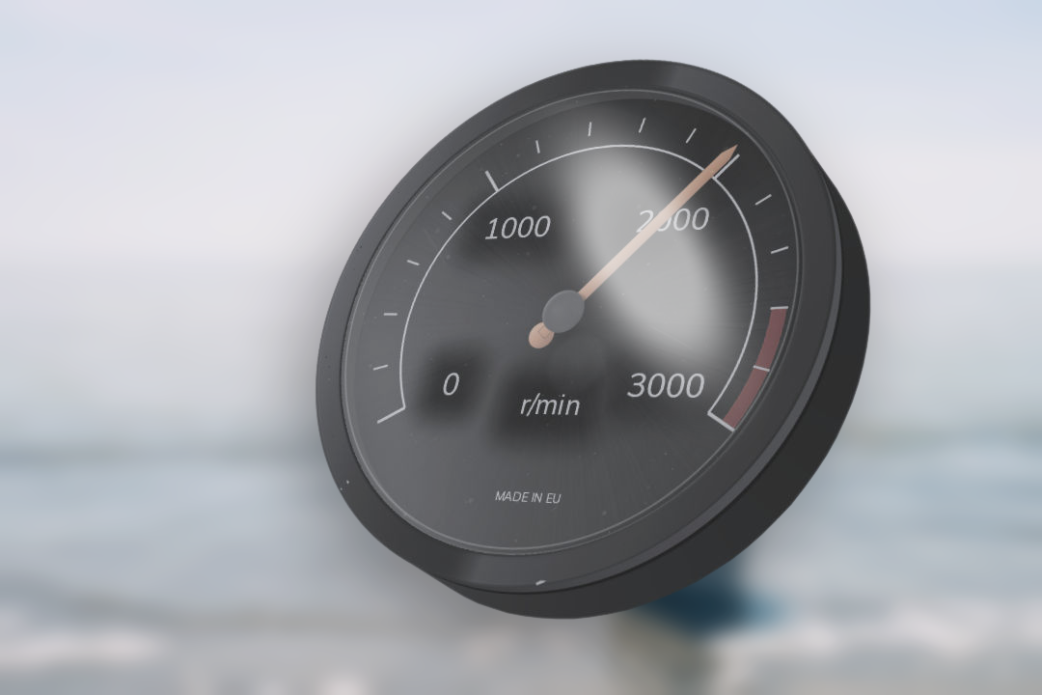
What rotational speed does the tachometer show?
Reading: 2000 rpm
